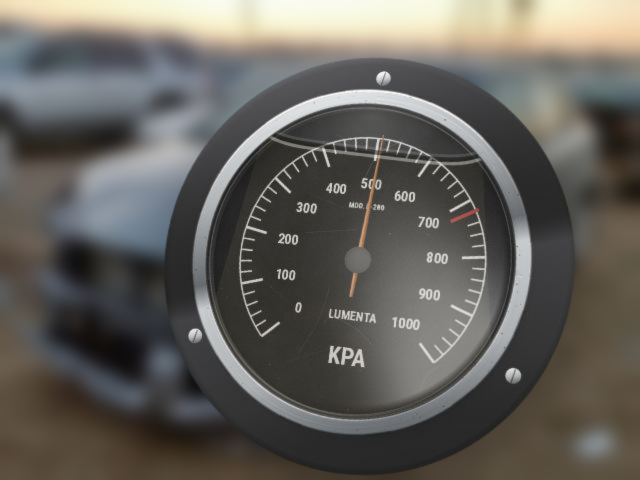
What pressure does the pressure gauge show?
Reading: 510 kPa
